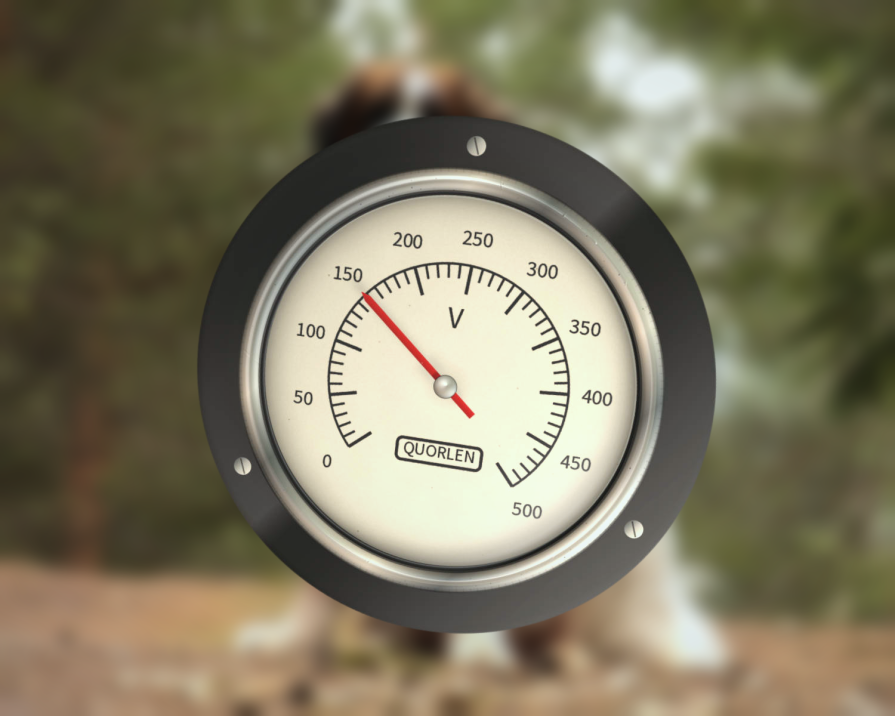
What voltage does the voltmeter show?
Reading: 150 V
